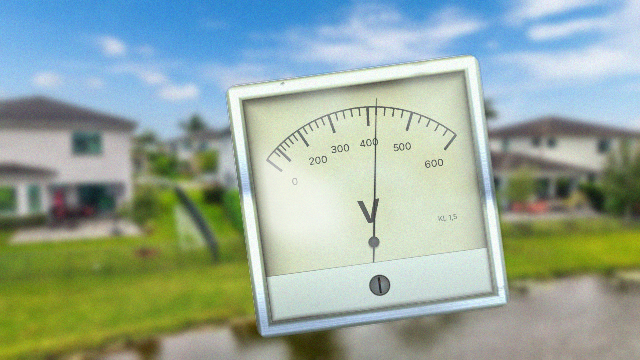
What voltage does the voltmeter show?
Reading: 420 V
